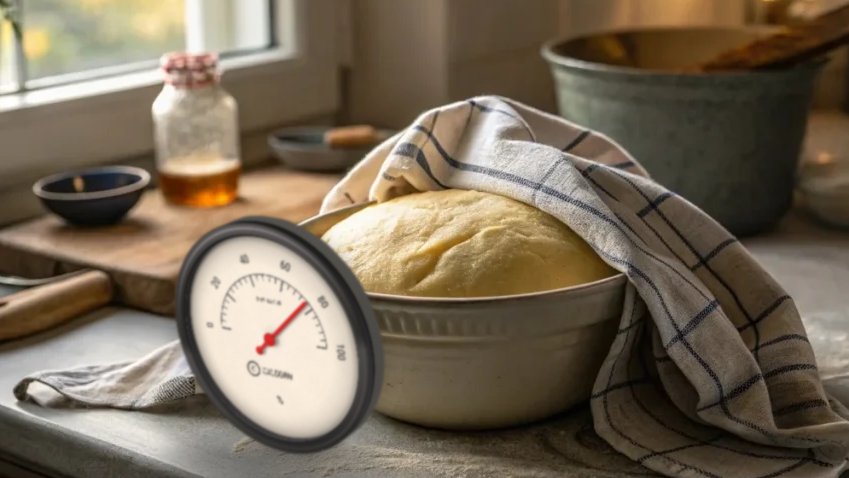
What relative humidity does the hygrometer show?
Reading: 76 %
